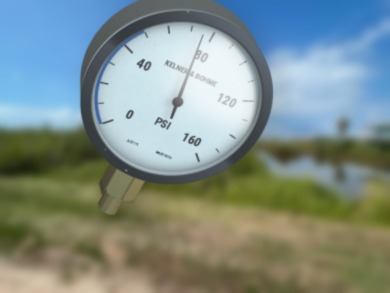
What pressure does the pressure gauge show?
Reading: 75 psi
